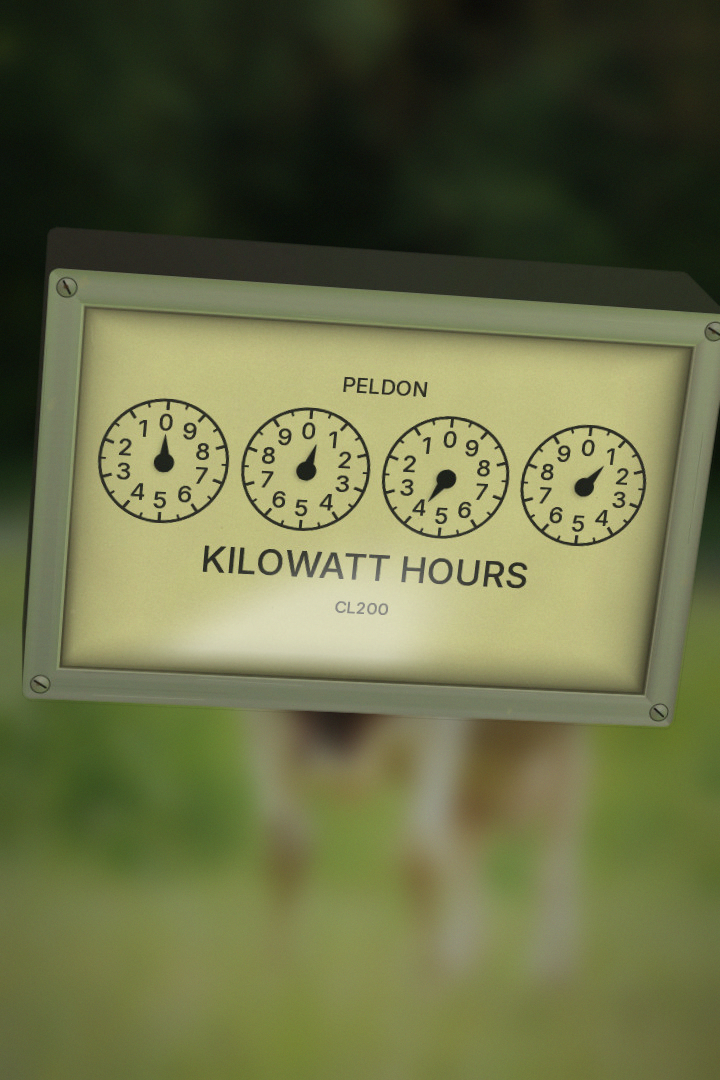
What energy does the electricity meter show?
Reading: 41 kWh
